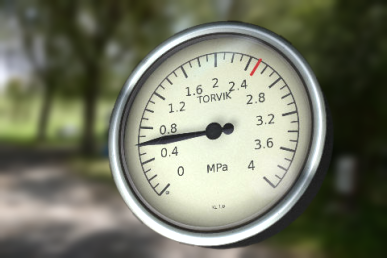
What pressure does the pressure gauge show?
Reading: 0.6 MPa
